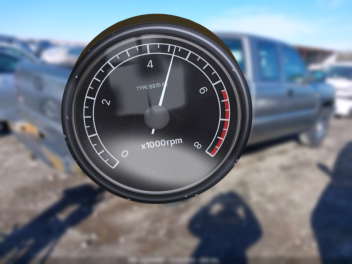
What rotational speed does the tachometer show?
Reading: 4625 rpm
